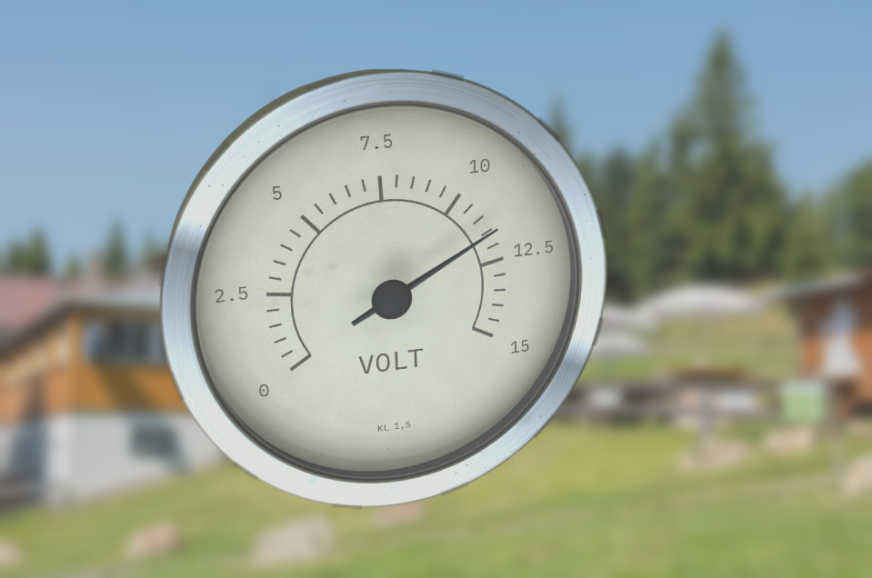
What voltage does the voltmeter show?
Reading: 11.5 V
